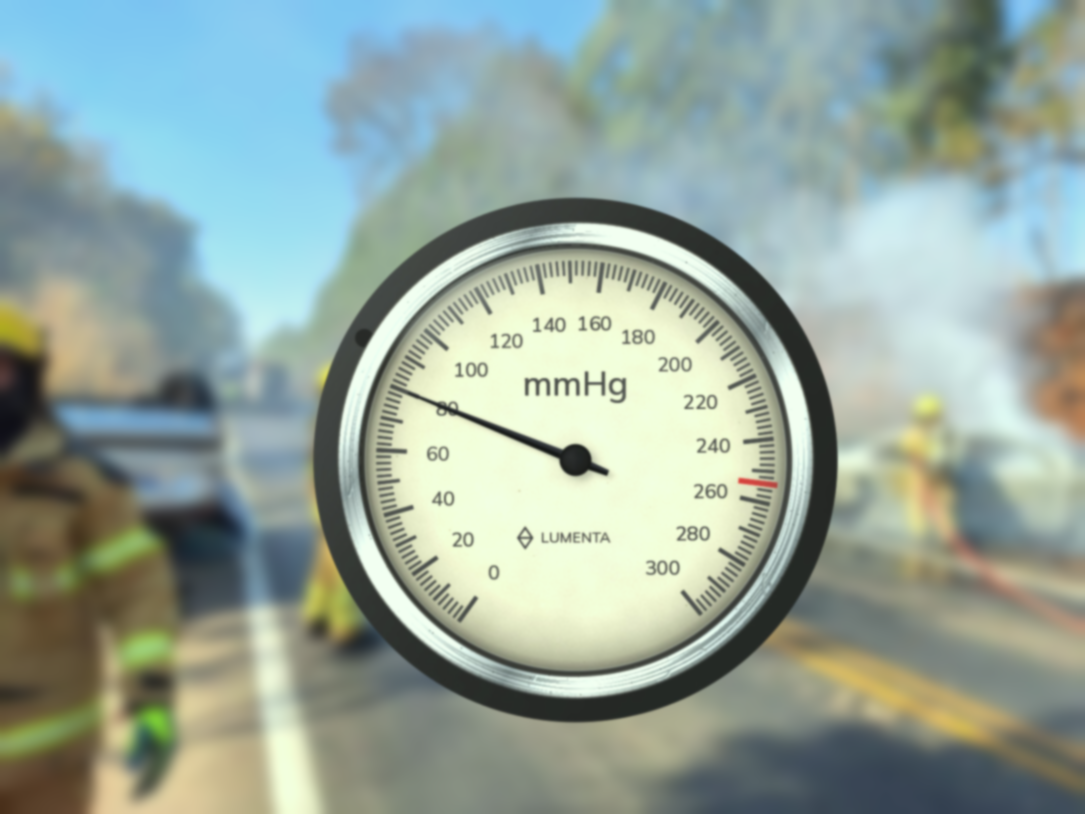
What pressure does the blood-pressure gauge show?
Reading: 80 mmHg
